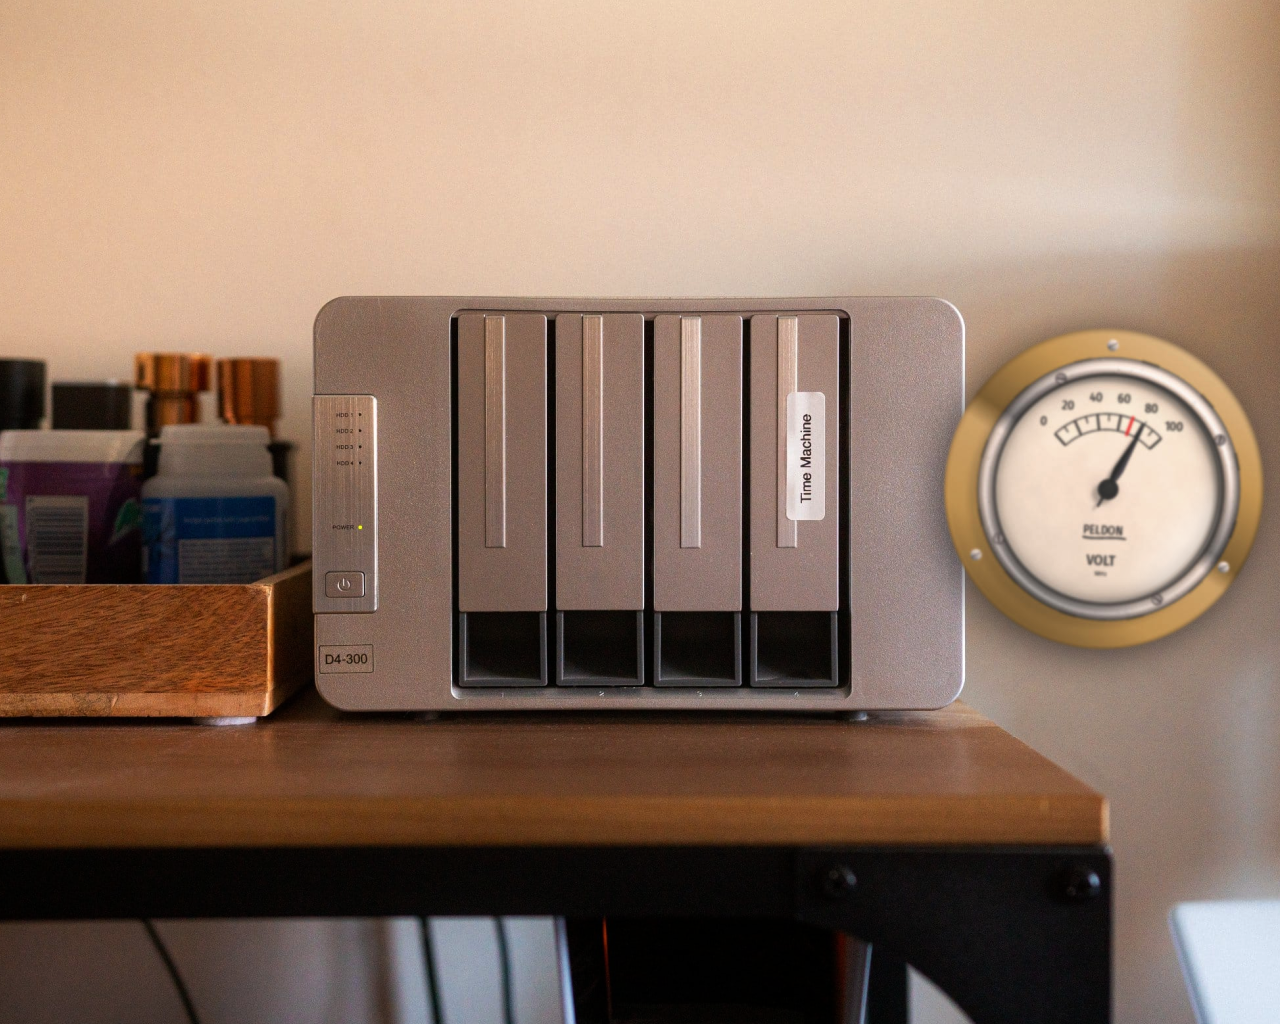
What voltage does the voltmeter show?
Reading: 80 V
